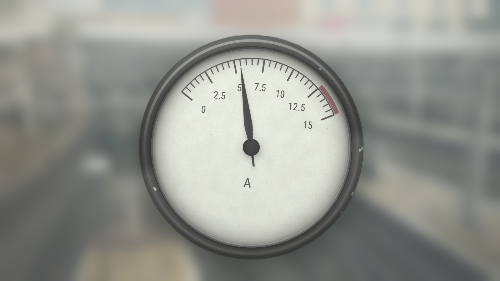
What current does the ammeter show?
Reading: 5.5 A
